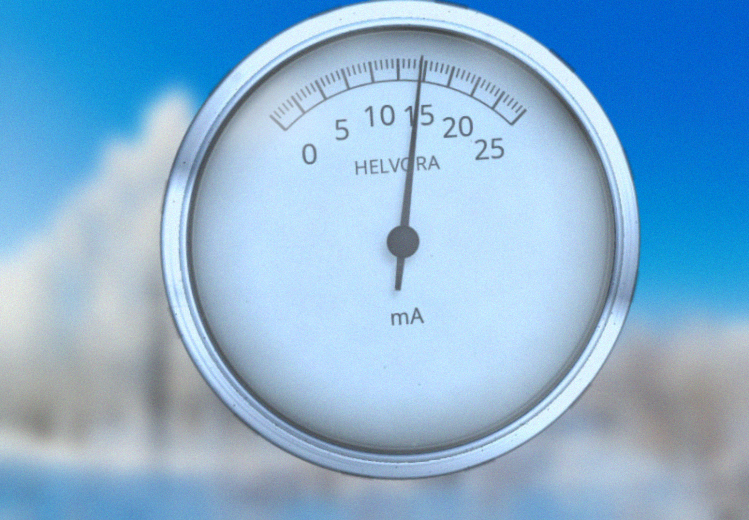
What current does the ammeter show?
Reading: 14.5 mA
